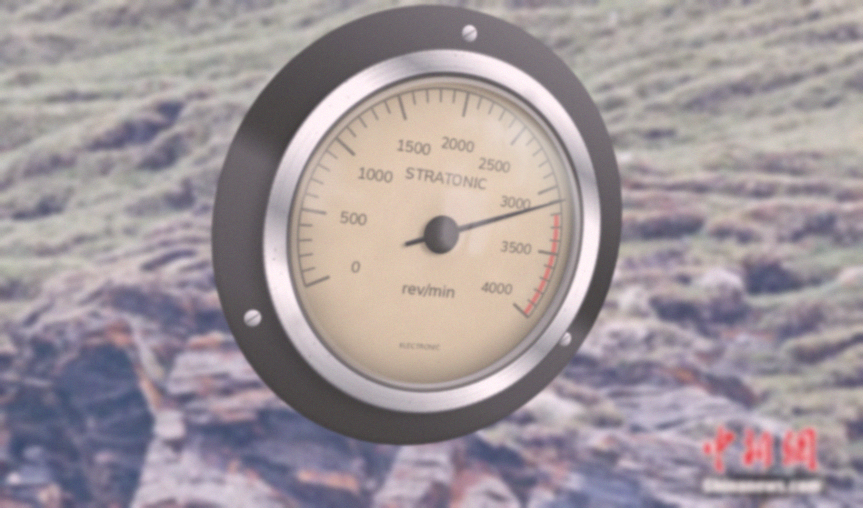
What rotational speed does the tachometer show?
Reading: 3100 rpm
